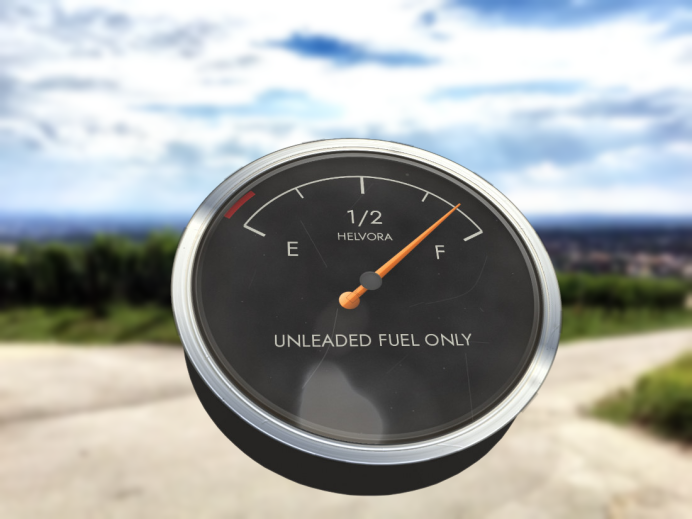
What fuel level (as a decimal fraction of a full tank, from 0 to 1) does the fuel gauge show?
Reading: 0.875
